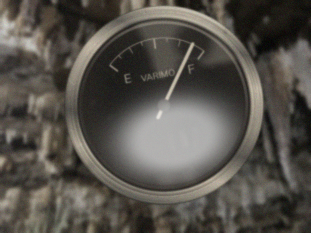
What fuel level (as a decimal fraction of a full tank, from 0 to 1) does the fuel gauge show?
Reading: 0.875
